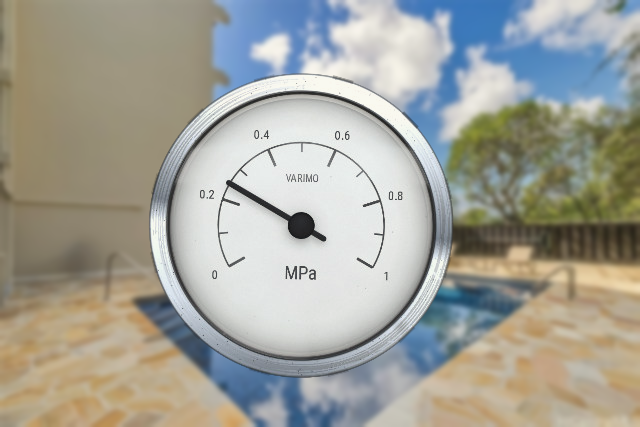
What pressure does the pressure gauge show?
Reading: 0.25 MPa
